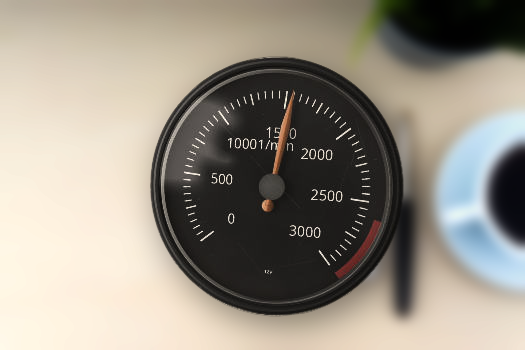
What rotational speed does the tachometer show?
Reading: 1550 rpm
